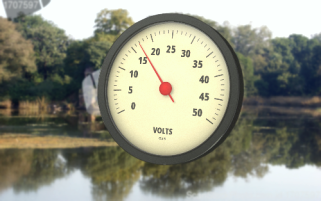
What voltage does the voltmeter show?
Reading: 17 V
